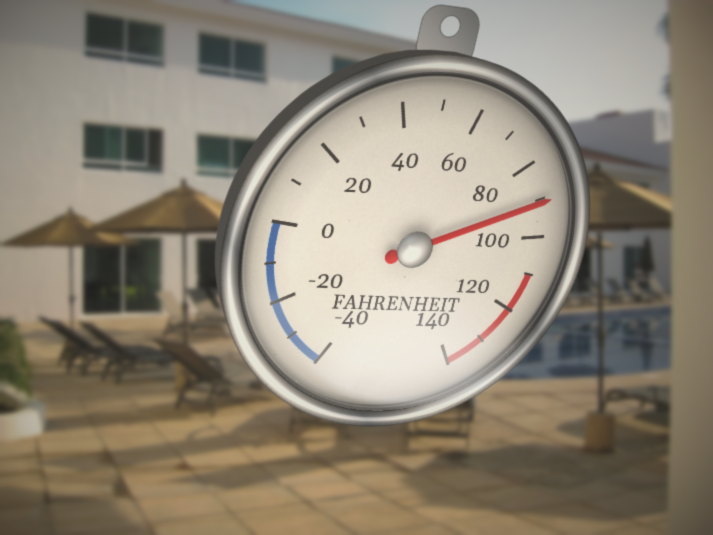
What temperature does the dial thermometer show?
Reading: 90 °F
